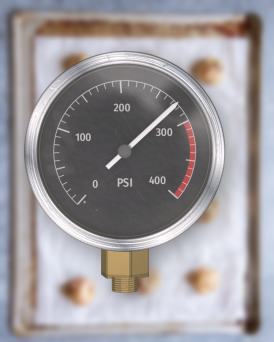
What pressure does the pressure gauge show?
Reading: 275 psi
